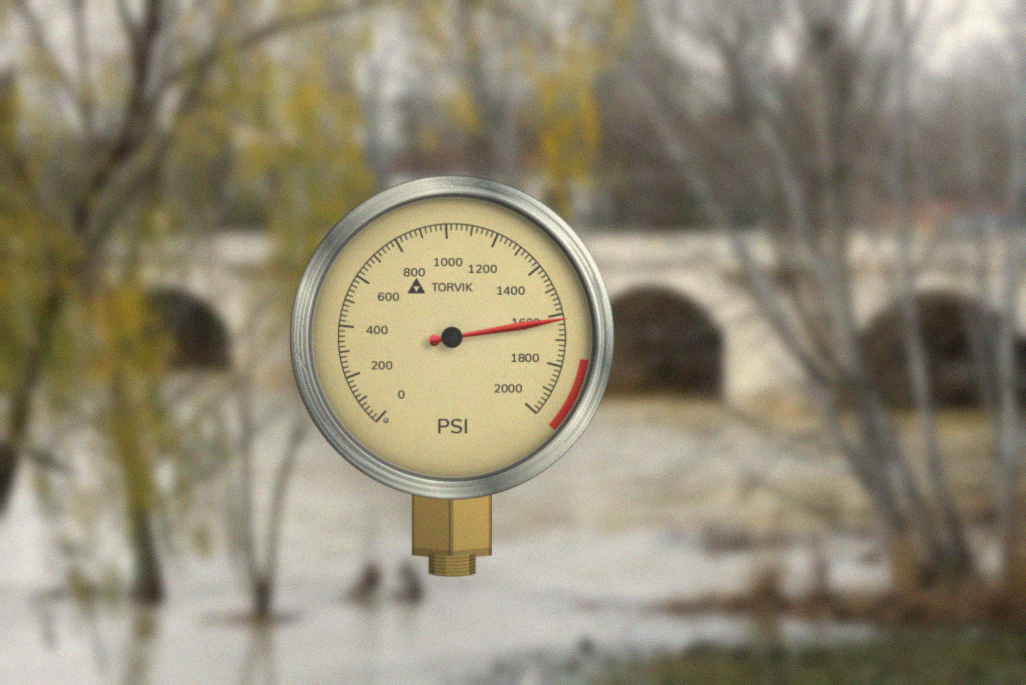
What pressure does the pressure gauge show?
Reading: 1620 psi
